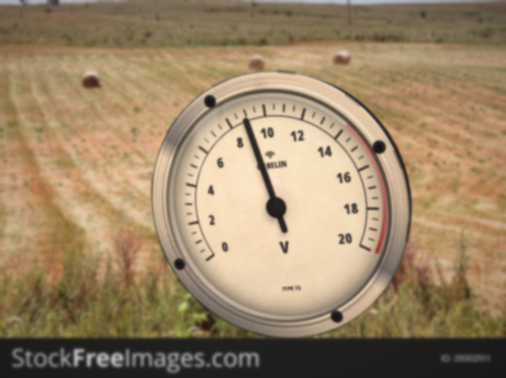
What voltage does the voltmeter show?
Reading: 9 V
